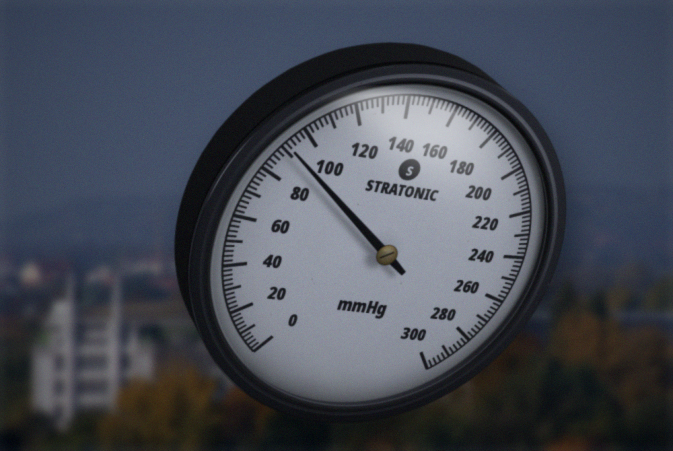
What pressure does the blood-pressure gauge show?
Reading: 92 mmHg
